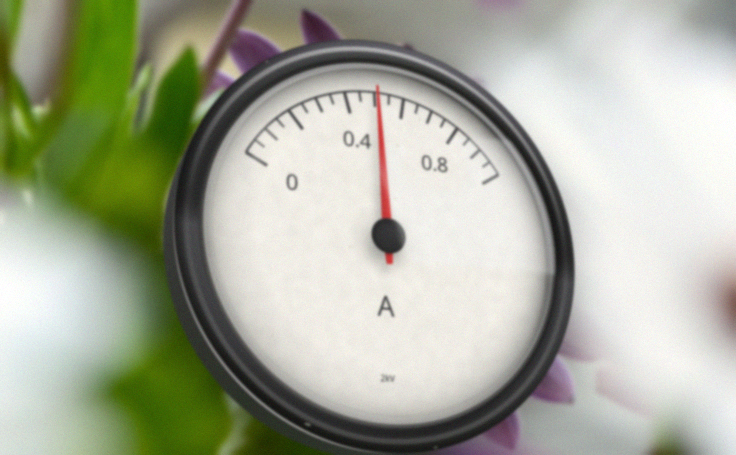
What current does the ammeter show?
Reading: 0.5 A
